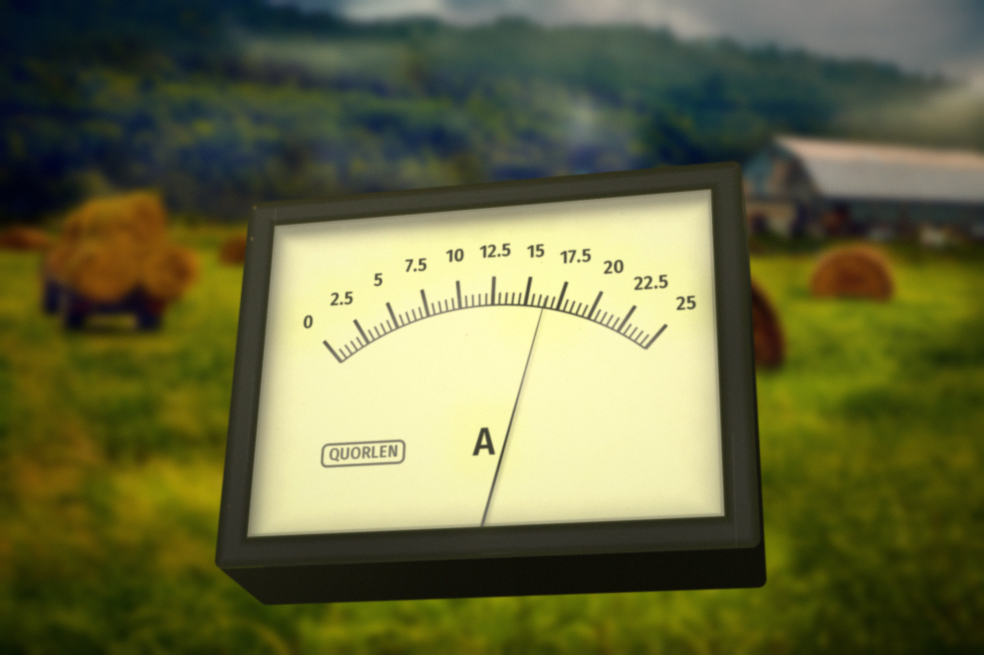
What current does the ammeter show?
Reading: 16.5 A
